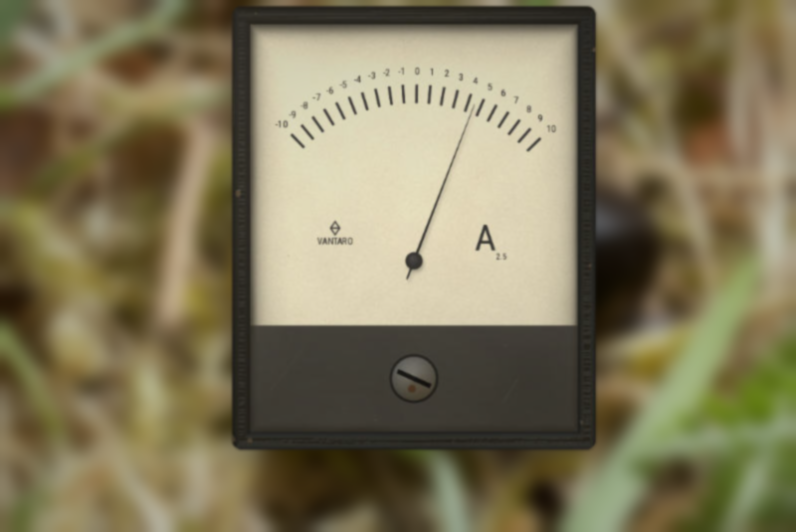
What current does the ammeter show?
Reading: 4.5 A
